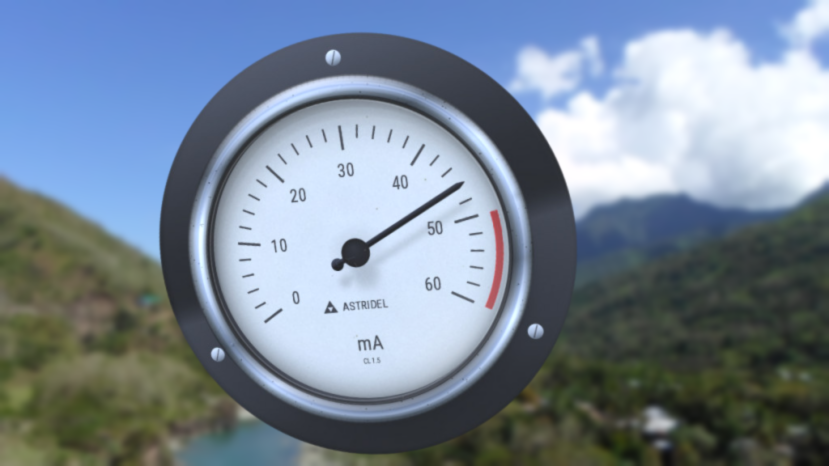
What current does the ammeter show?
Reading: 46 mA
